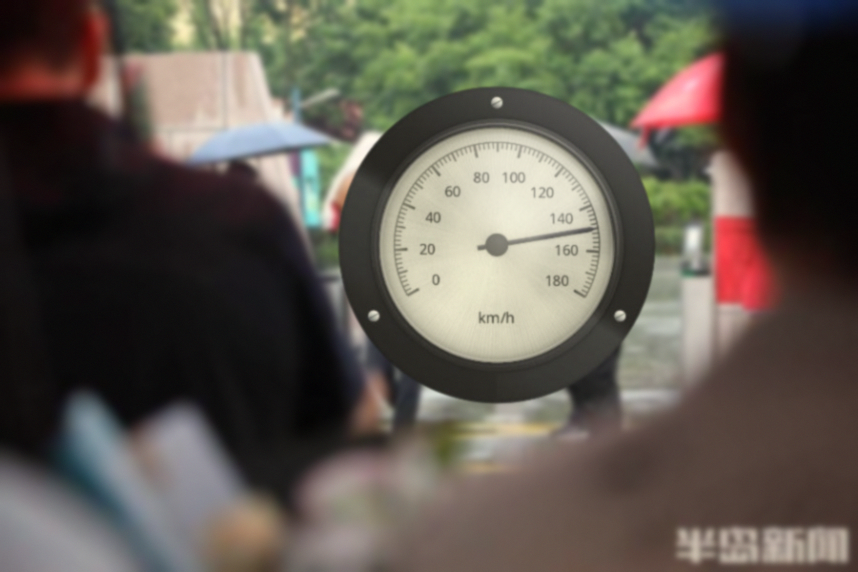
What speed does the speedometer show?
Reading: 150 km/h
